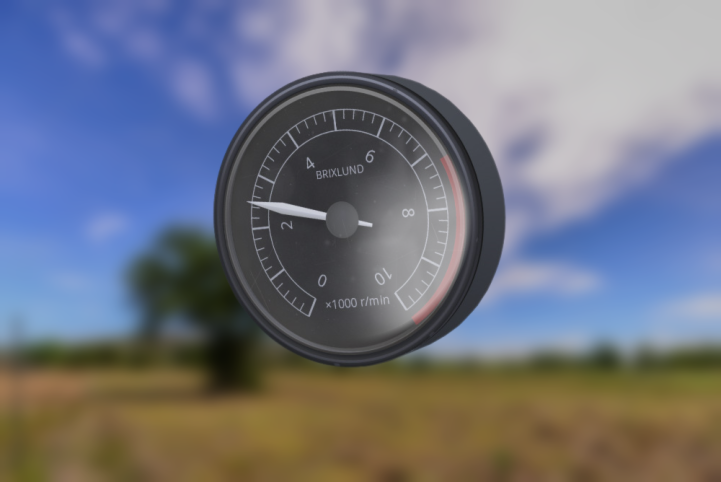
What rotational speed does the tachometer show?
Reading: 2500 rpm
